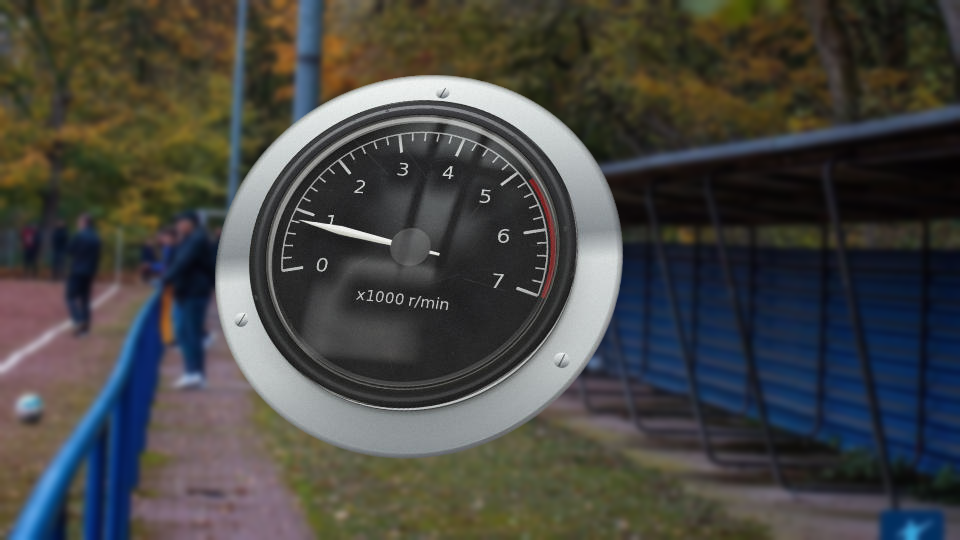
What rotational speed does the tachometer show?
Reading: 800 rpm
